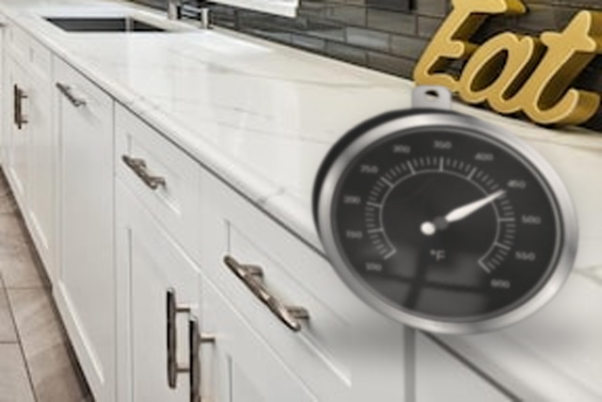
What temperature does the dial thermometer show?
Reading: 450 °F
